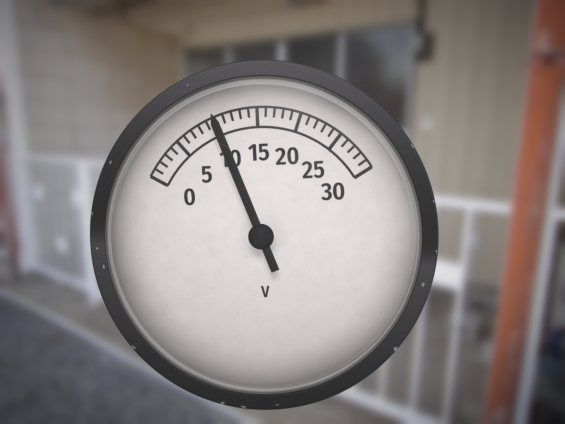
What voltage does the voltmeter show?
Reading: 10 V
